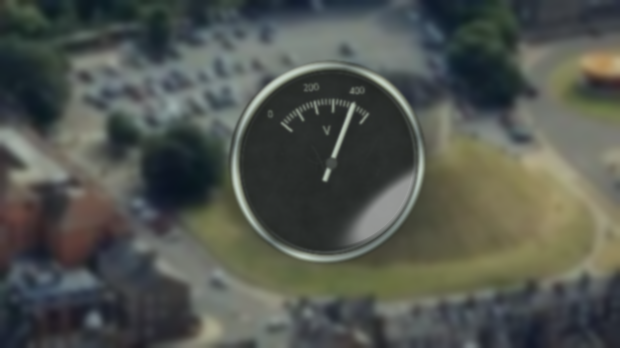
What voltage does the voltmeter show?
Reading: 400 V
